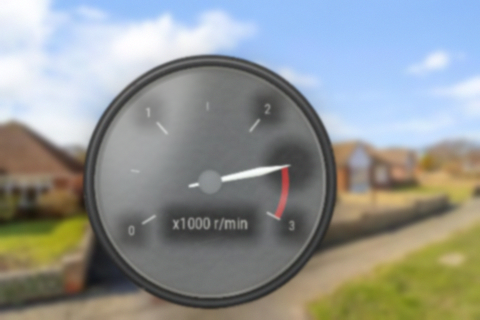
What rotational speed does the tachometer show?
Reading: 2500 rpm
